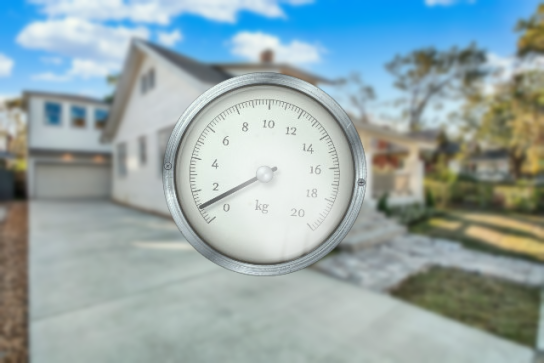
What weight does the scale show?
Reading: 1 kg
